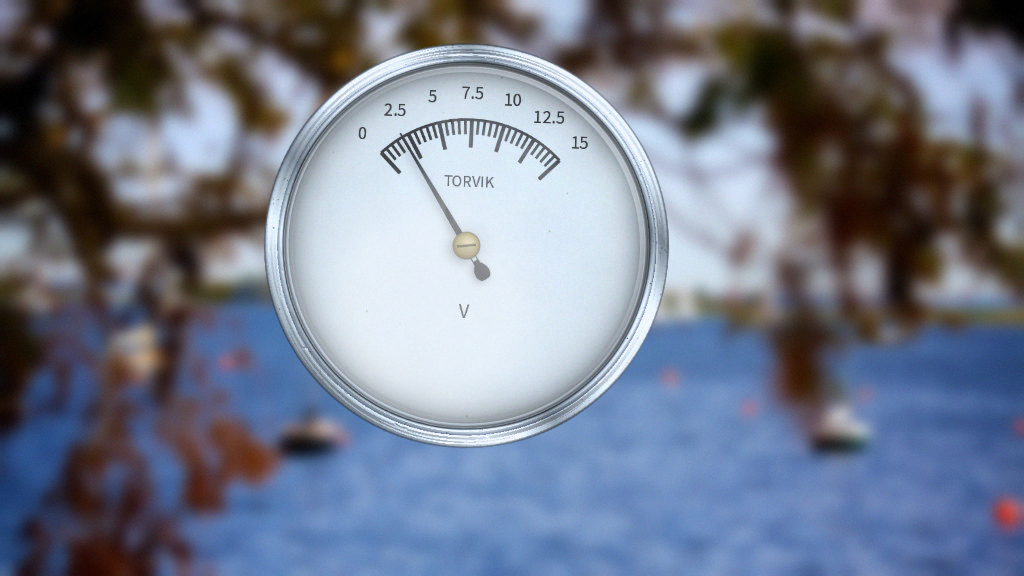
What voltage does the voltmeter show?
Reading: 2 V
